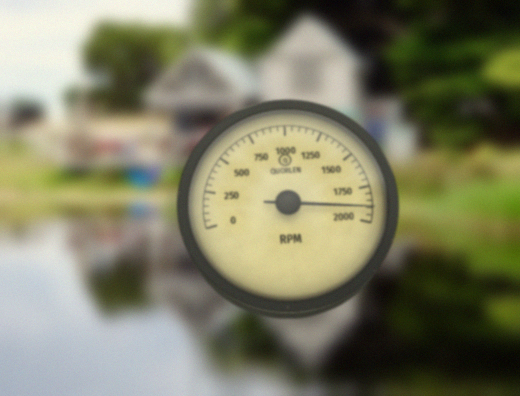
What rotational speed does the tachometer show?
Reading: 1900 rpm
